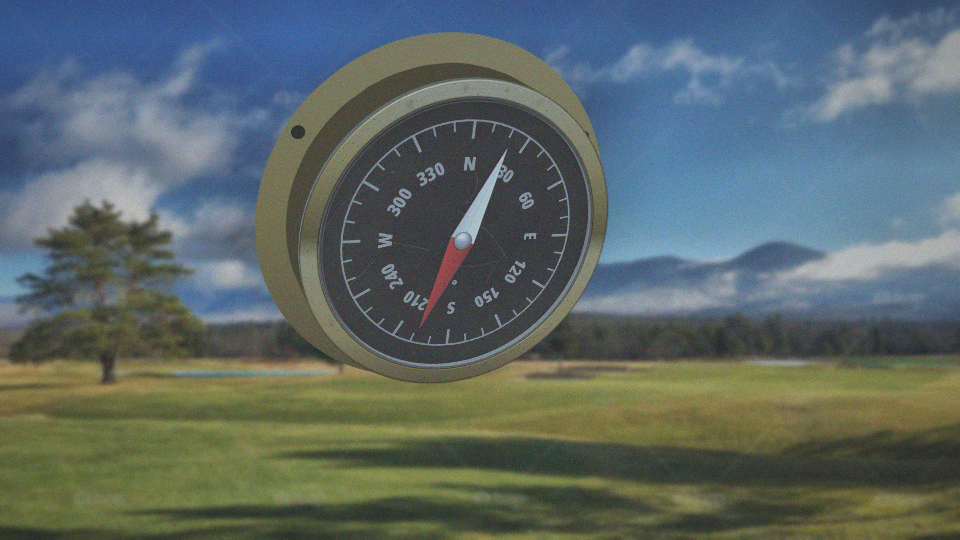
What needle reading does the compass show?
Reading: 200 °
